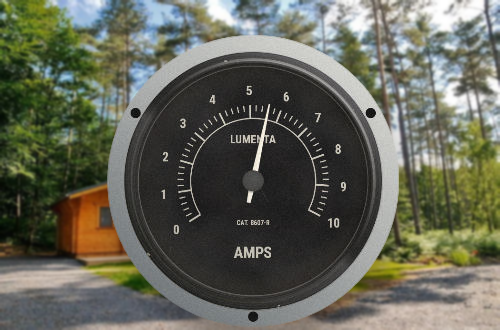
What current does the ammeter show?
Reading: 5.6 A
